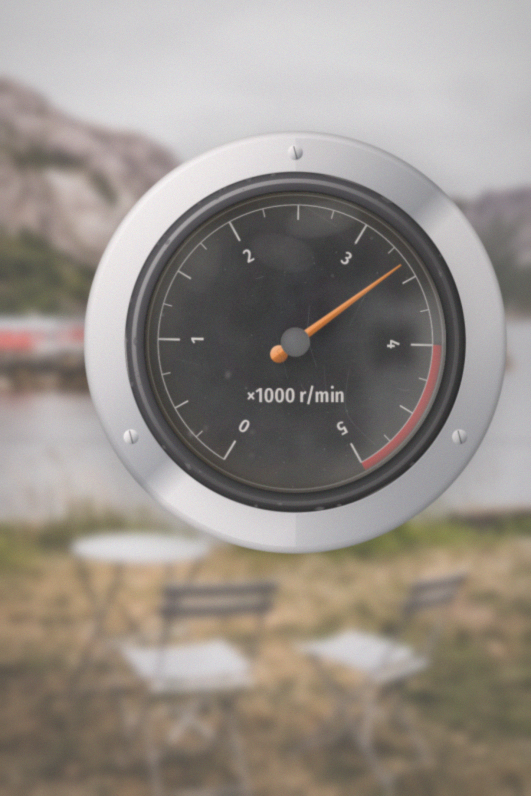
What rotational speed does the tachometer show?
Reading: 3375 rpm
